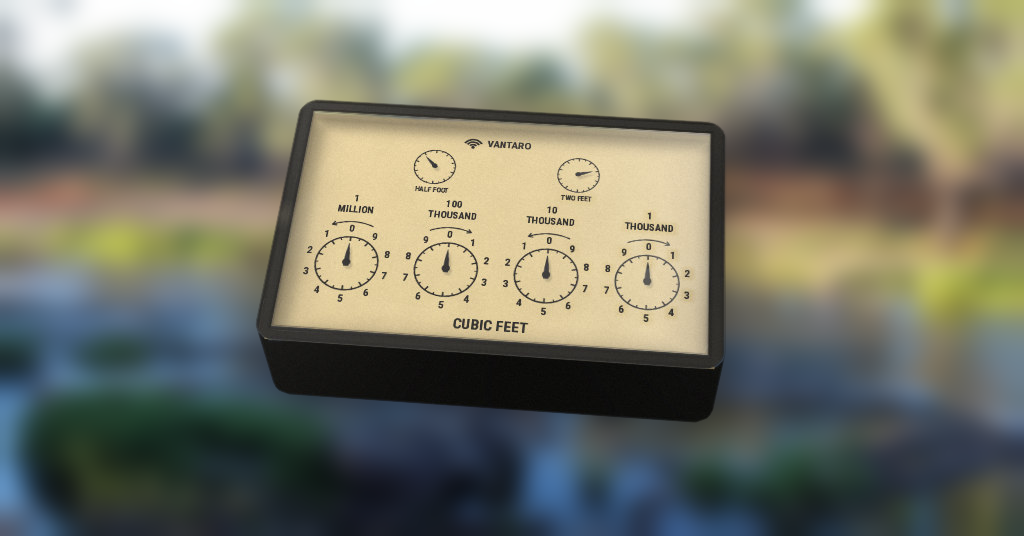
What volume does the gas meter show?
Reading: 0 ft³
